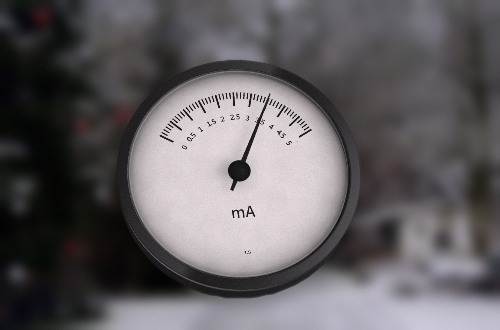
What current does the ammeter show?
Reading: 3.5 mA
